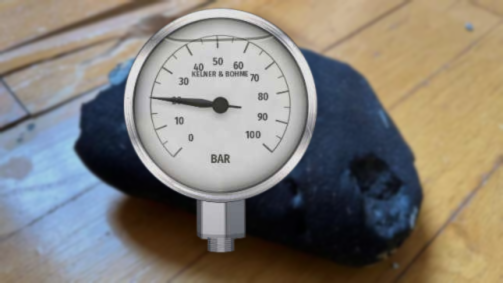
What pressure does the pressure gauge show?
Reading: 20 bar
